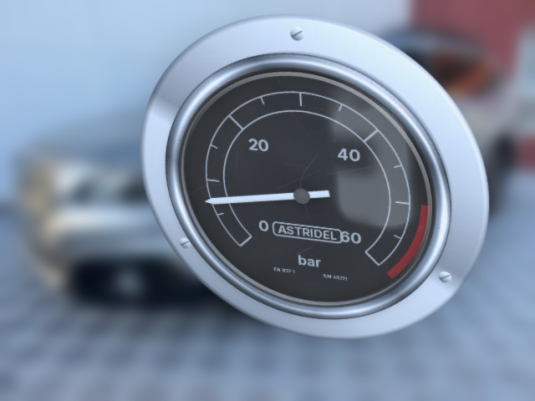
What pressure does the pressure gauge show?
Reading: 7.5 bar
